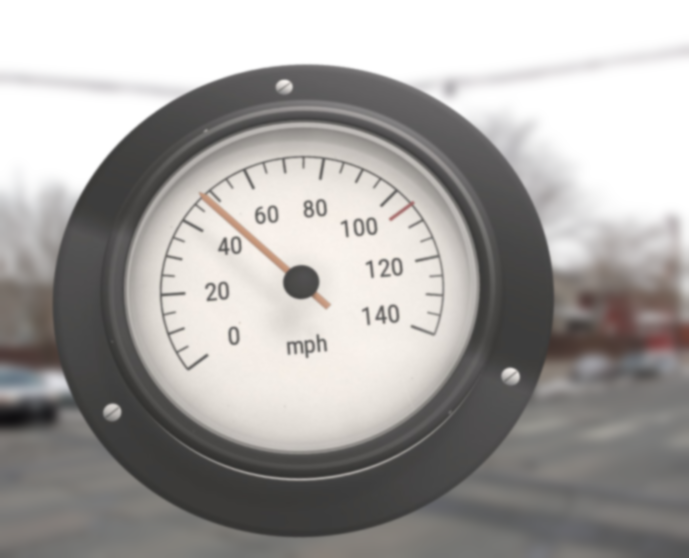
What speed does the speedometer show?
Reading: 47.5 mph
